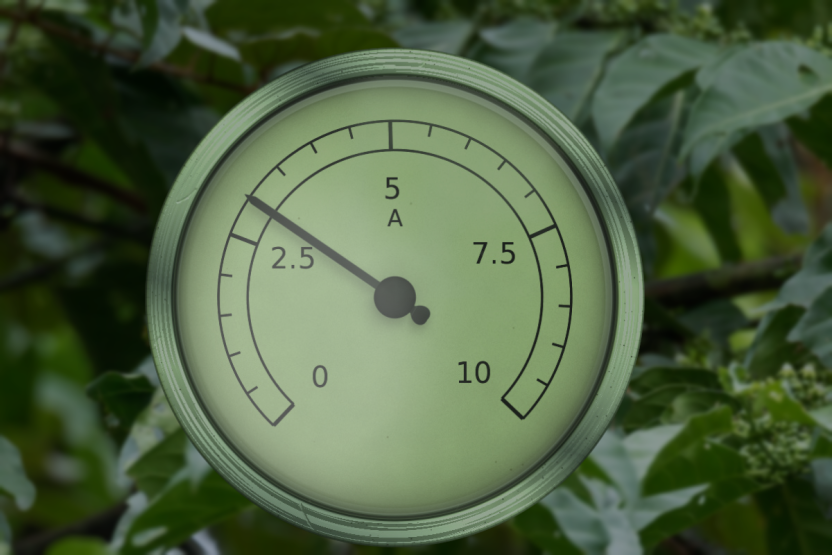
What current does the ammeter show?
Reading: 3 A
